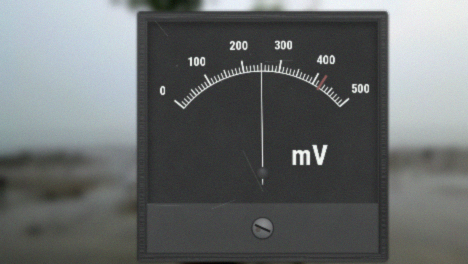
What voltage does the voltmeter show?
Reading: 250 mV
